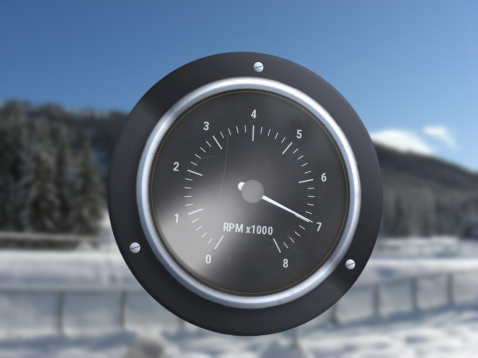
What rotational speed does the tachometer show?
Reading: 7000 rpm
